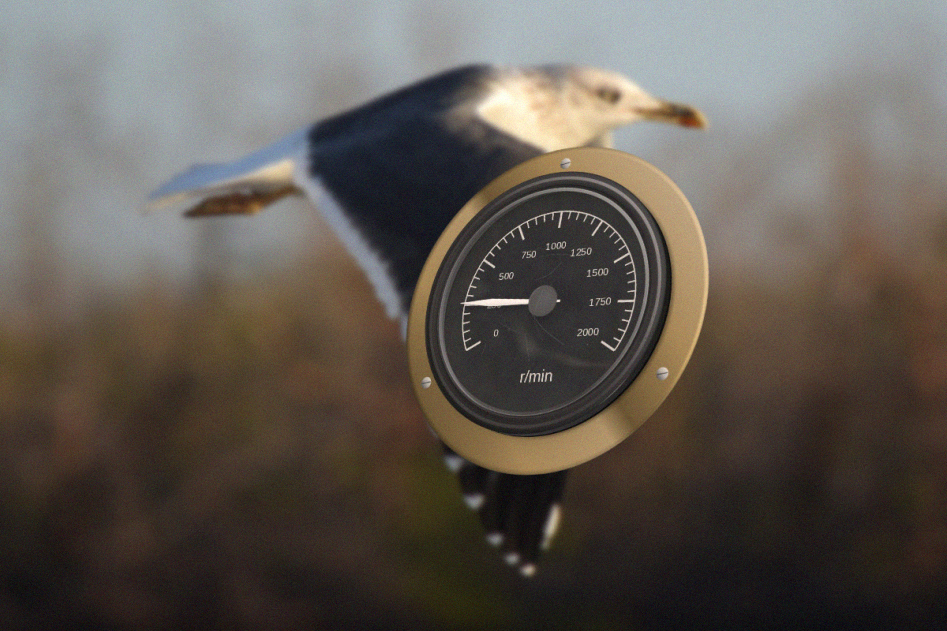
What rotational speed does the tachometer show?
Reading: 250 rpm
